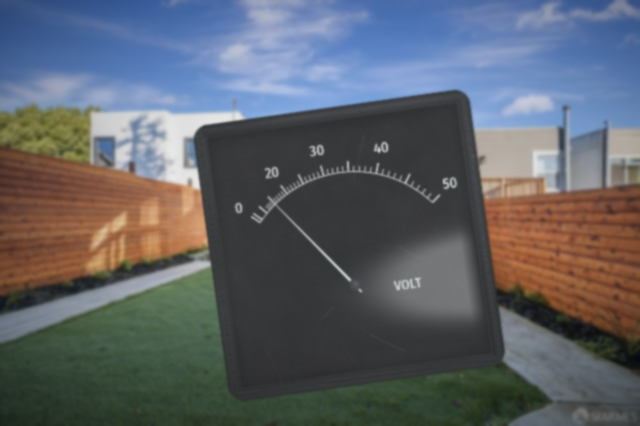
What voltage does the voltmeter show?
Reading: 15 V
